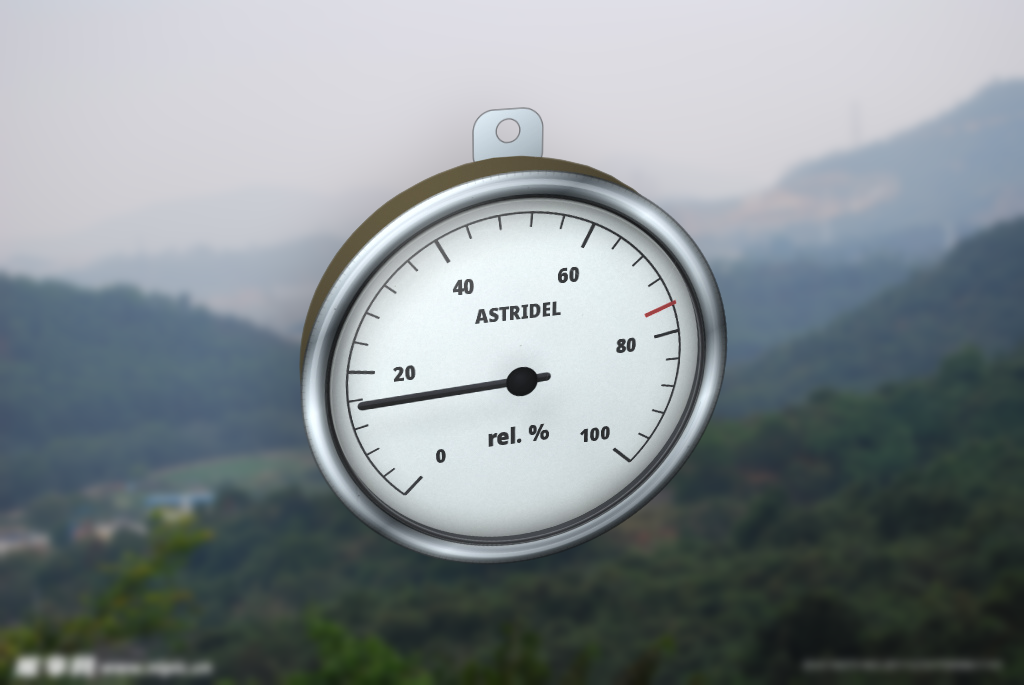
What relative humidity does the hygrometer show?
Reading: 16 %
